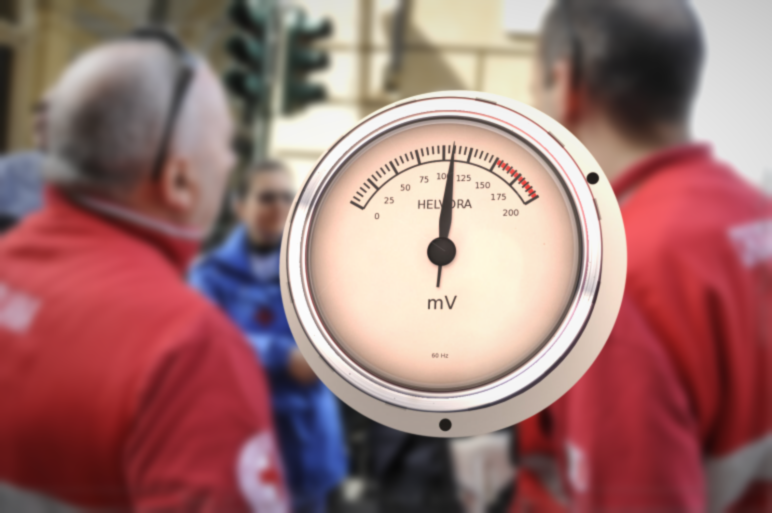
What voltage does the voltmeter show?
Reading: 110 mV
